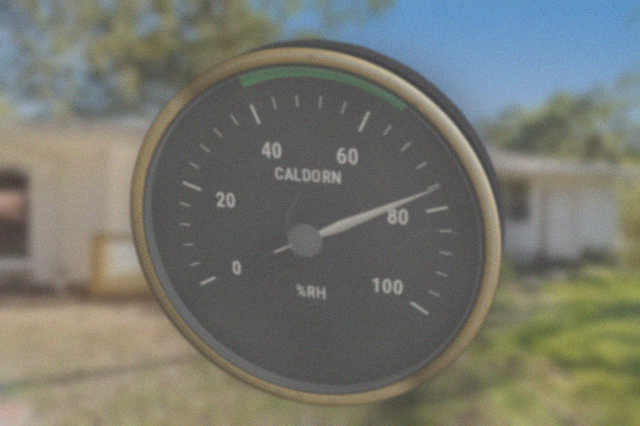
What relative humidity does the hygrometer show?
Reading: 76 %
